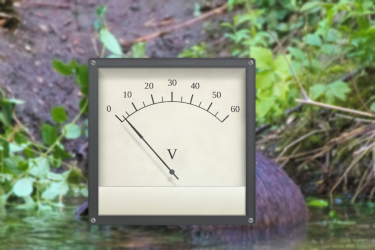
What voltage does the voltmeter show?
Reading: 2.5 V
